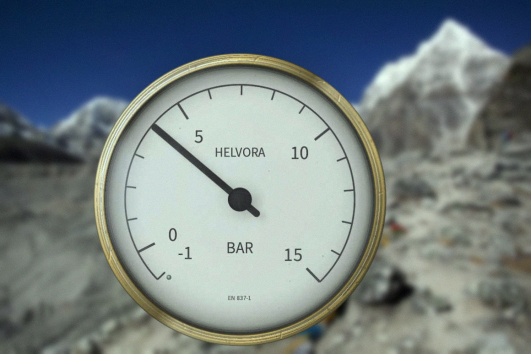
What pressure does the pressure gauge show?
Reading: 4 bar
